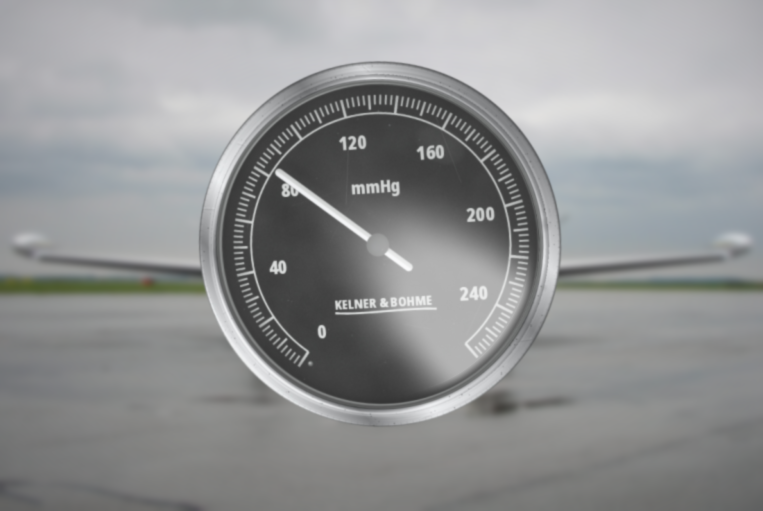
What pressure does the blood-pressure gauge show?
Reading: 84 mmHg
